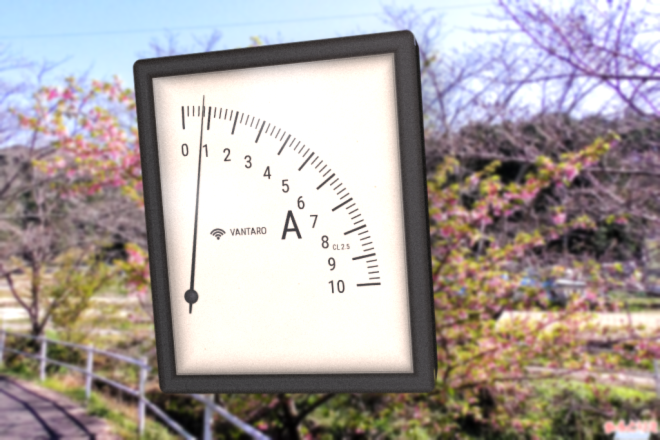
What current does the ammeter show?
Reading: 0.8 A
